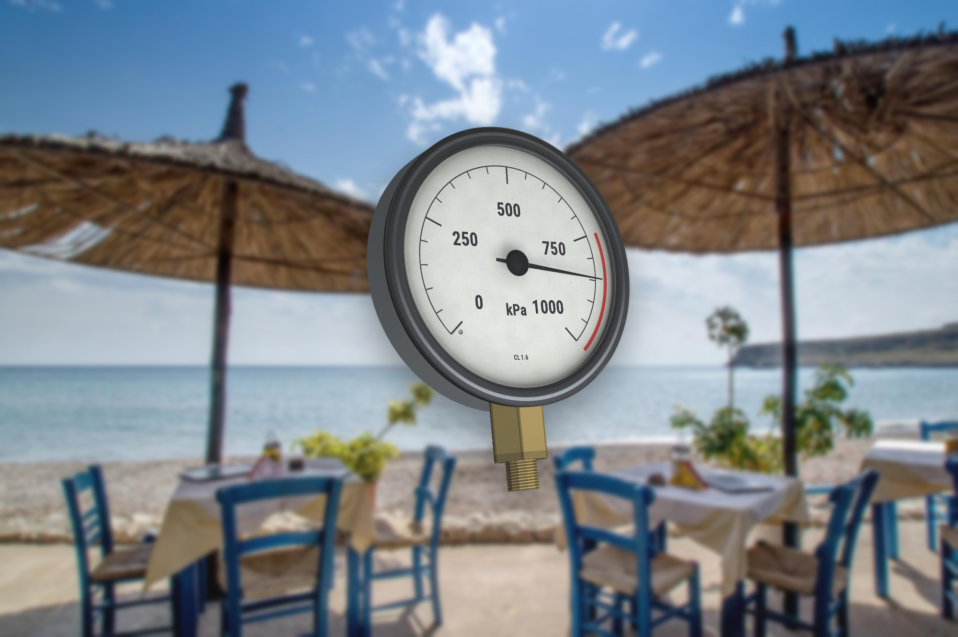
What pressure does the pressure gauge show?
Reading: 850 kPa
